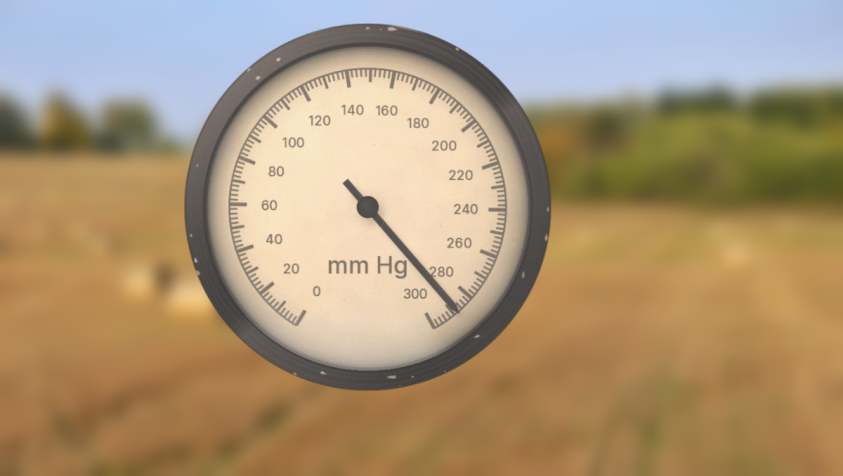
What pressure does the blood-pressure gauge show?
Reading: 288 mmHg
